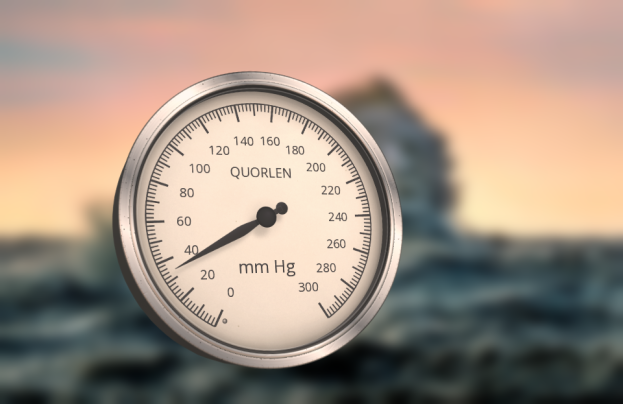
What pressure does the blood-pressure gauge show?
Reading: 34 mmHg
